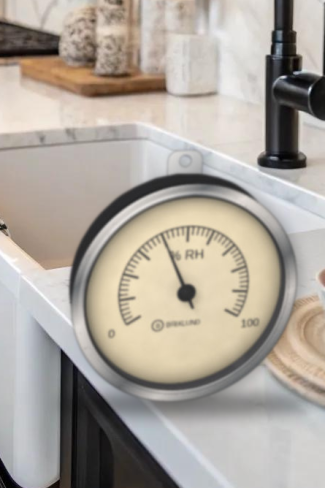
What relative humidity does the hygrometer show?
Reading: 40 %
